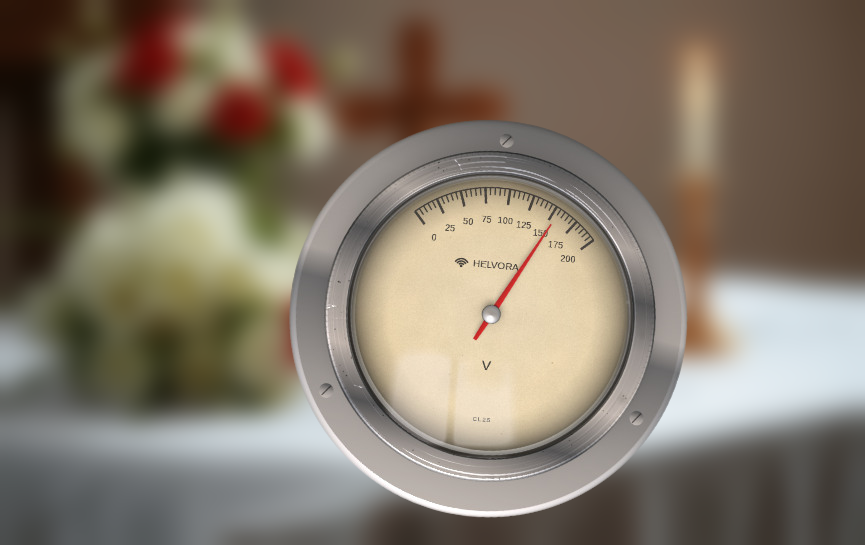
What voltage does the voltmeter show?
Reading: 155 V
